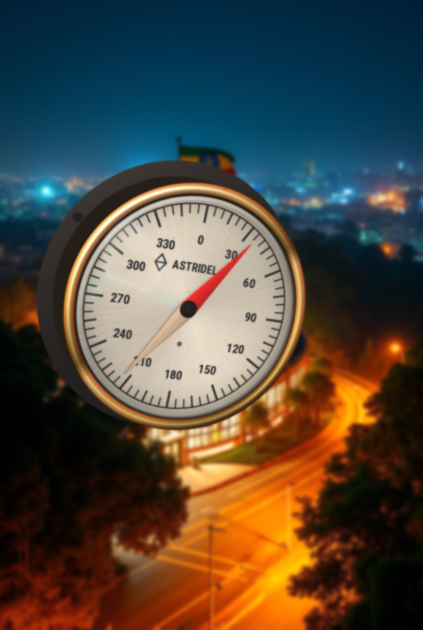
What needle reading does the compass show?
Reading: 35 °
